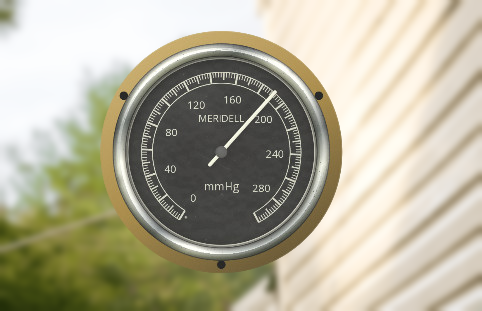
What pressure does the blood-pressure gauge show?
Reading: 190 mmHg
